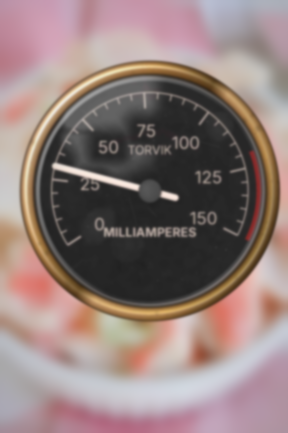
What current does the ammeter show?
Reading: 30 mA
